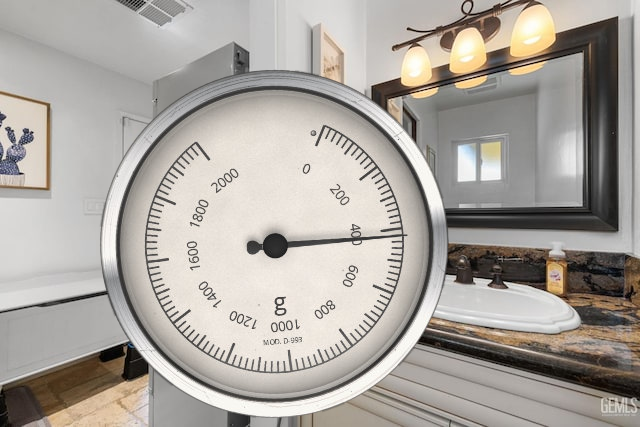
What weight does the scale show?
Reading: 420 g
